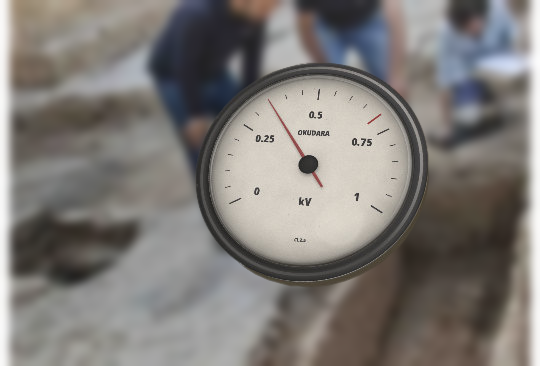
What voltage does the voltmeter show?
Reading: 0.35 kV
